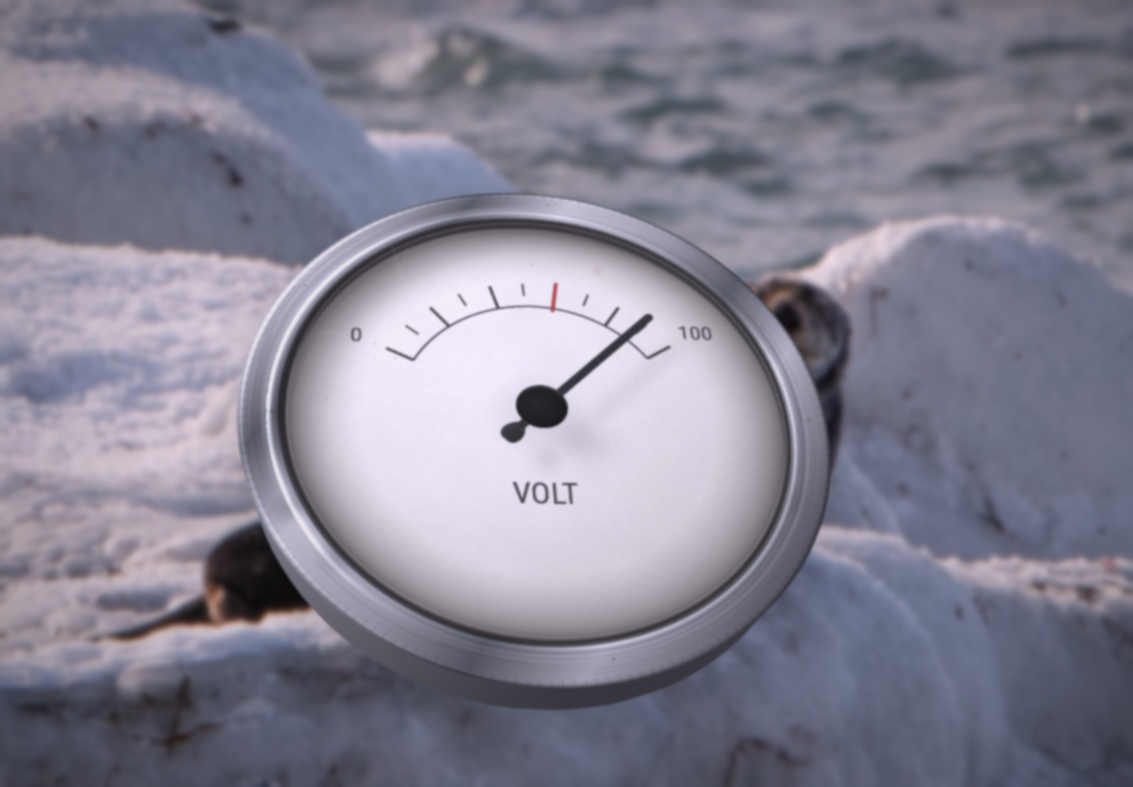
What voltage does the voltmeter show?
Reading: 90 V
